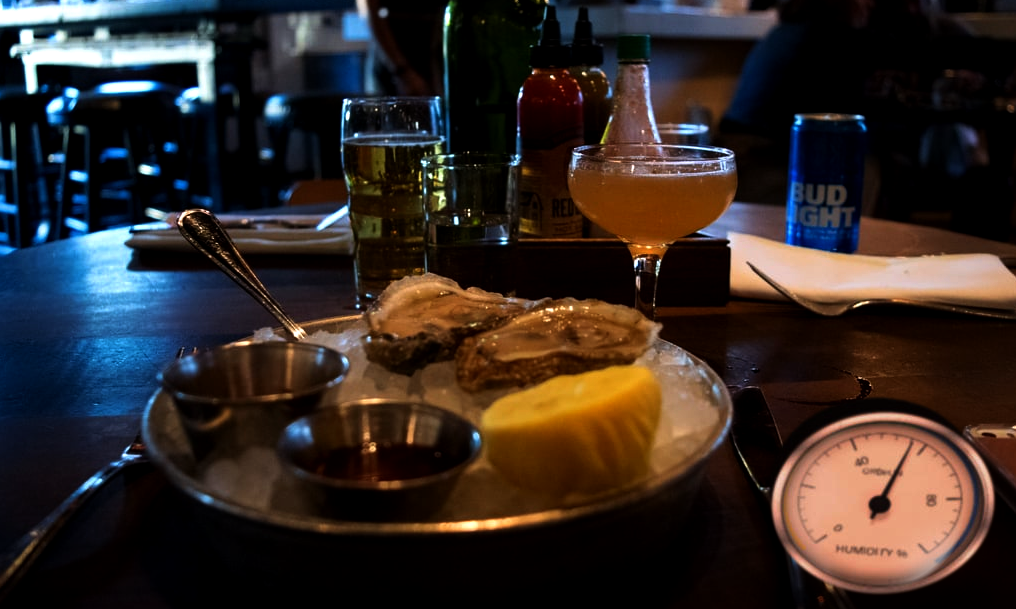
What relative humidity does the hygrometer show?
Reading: 56 %
